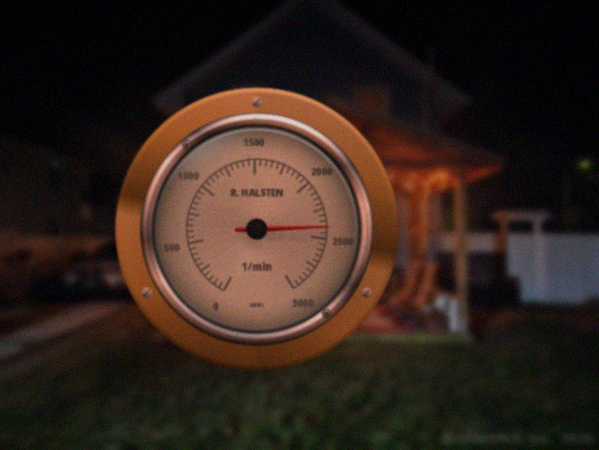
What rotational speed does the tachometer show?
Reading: 2400 rpm
